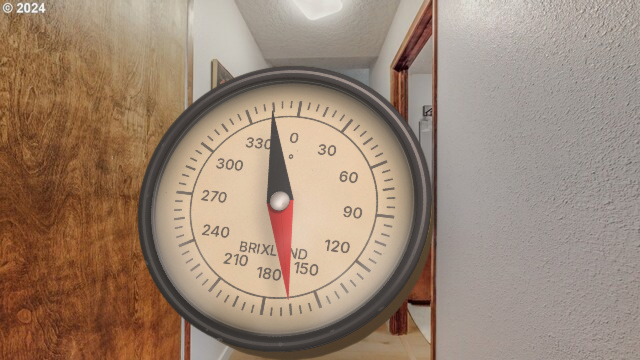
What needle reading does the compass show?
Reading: 165 °
